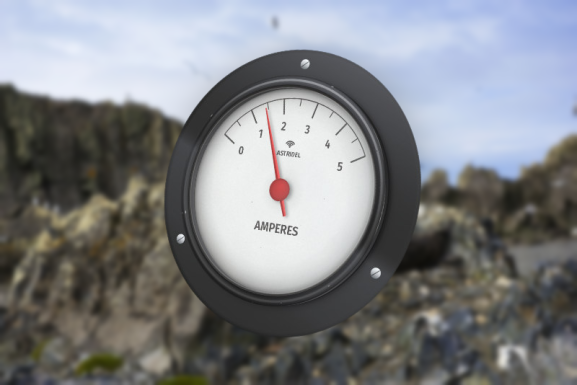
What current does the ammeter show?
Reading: 1.5 A
